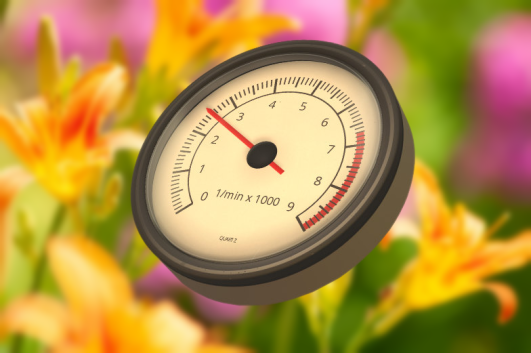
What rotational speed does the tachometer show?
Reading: 2500 rpm
